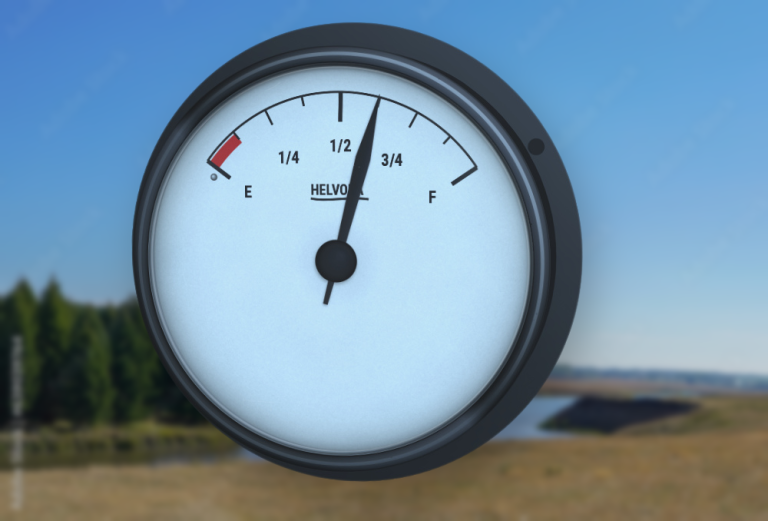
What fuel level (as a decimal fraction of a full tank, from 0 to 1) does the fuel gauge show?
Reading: 0.625
